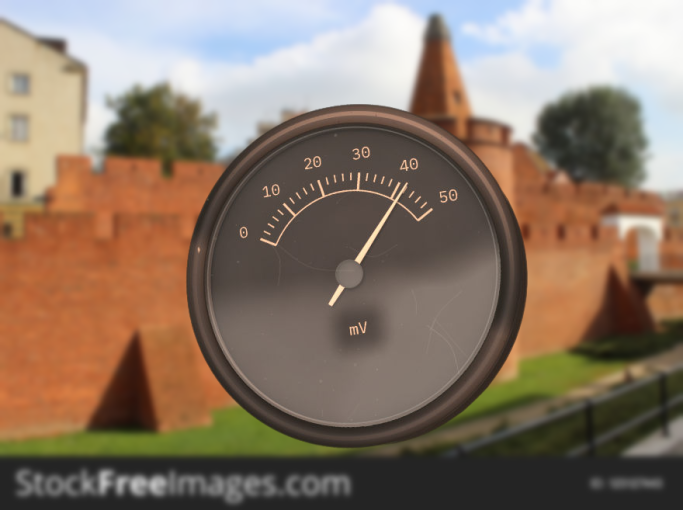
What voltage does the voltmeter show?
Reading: 42 mV
